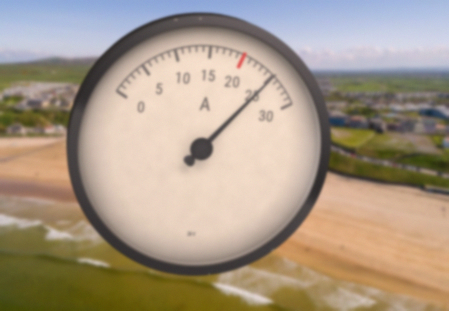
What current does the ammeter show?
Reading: 25 A
